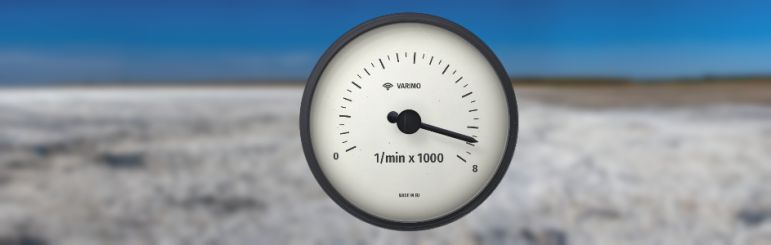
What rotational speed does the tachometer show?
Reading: 7375 rpm
